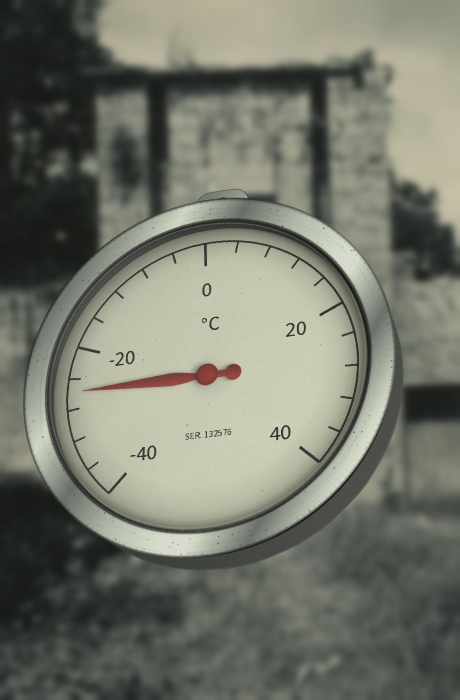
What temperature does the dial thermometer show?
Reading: -26 °C
